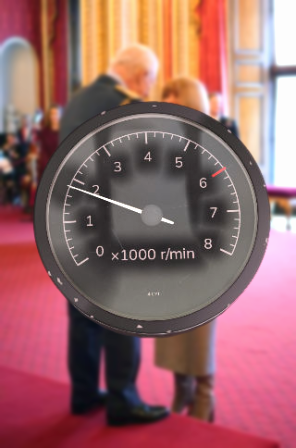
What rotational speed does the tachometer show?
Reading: 1800 rpm
